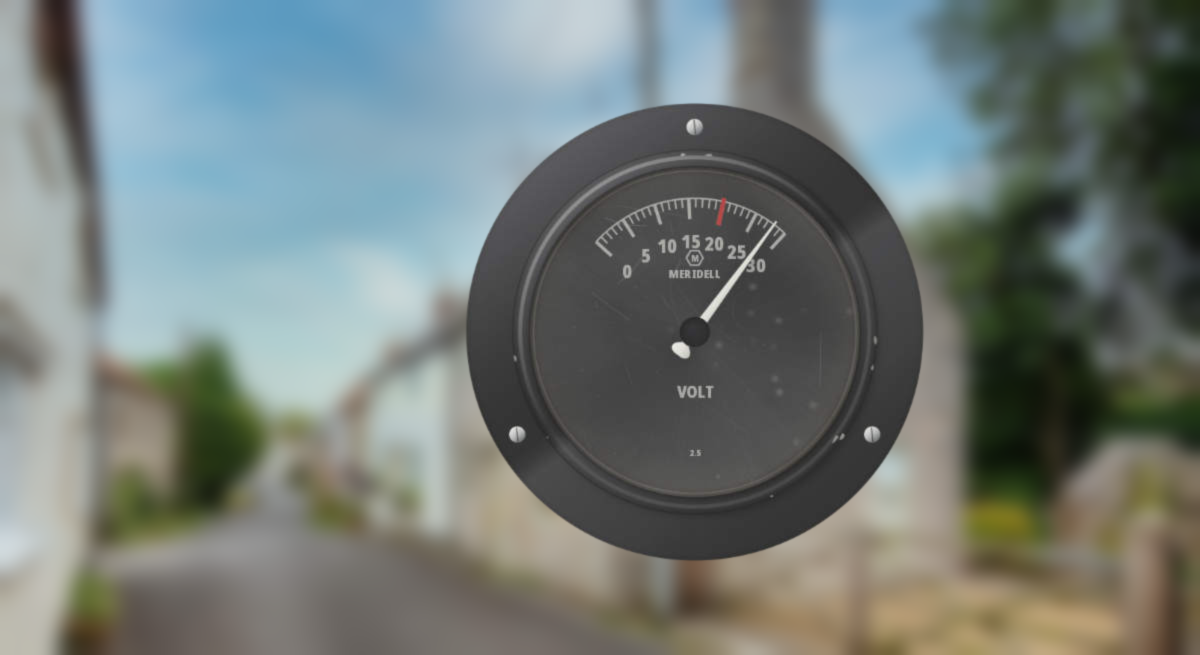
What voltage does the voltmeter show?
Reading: 28 V
